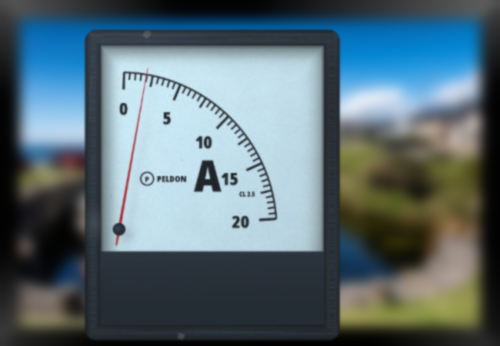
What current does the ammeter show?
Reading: 2 A
